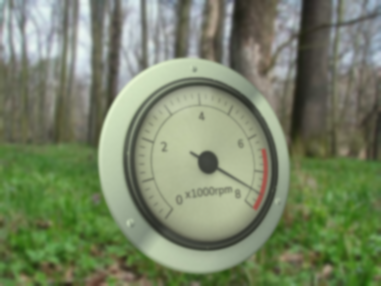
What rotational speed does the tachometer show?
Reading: 7600 rpm
